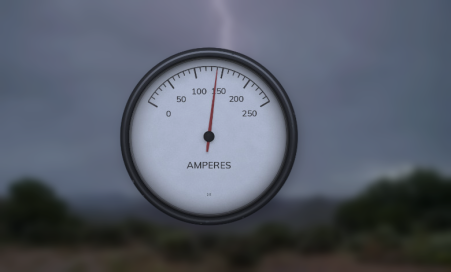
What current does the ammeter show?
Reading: 140 A
